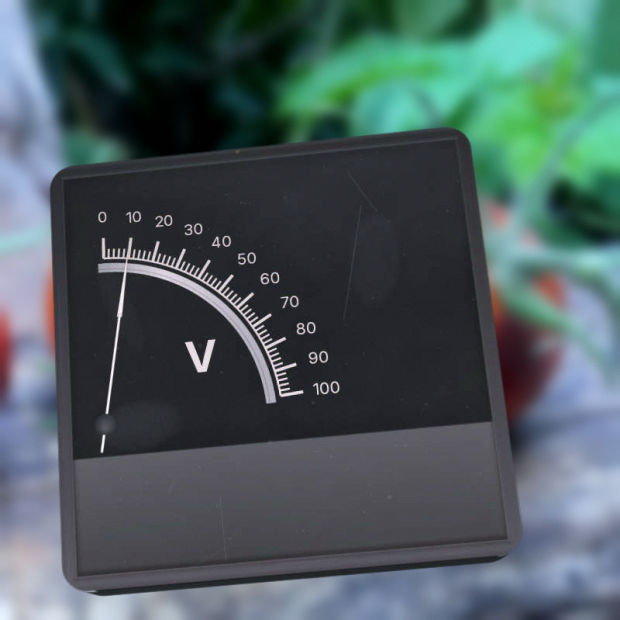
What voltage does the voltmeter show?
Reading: 10 V
